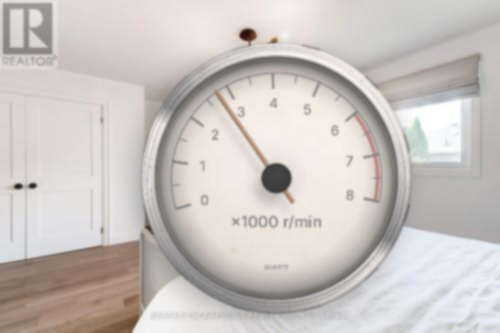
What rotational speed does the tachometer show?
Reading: 2750 rpm
